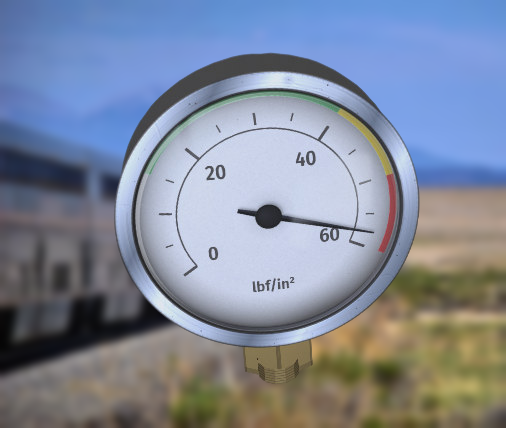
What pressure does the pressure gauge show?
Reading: 57.5 psi
